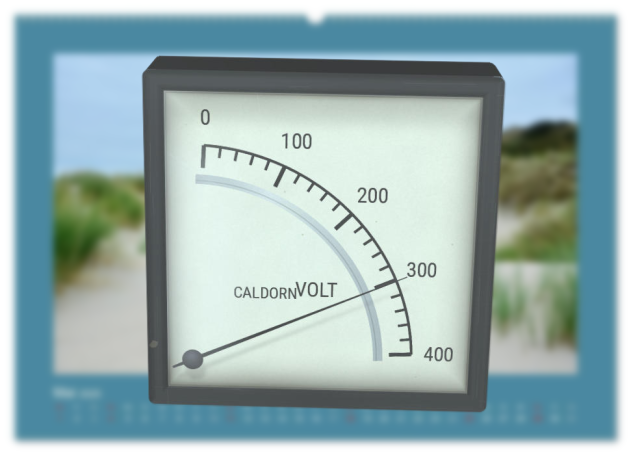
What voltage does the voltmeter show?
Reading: 300 V
